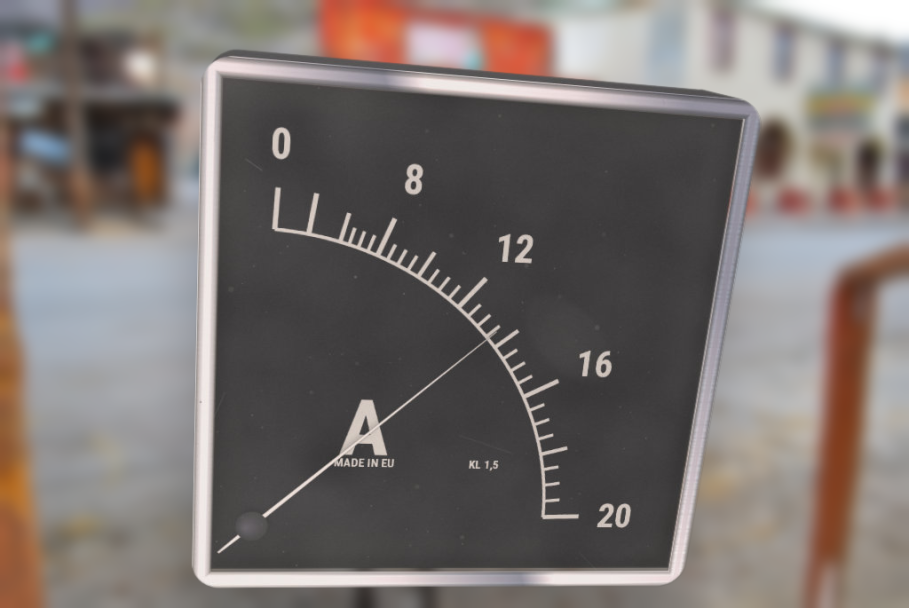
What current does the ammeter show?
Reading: 13.5 A
